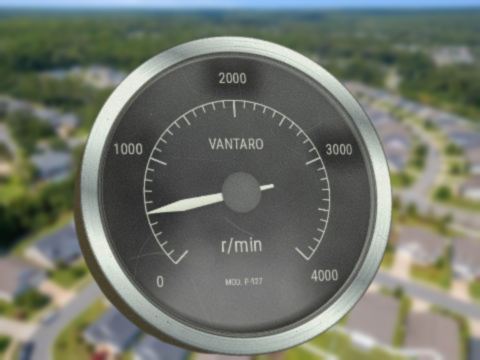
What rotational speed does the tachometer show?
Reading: 500 rpm
